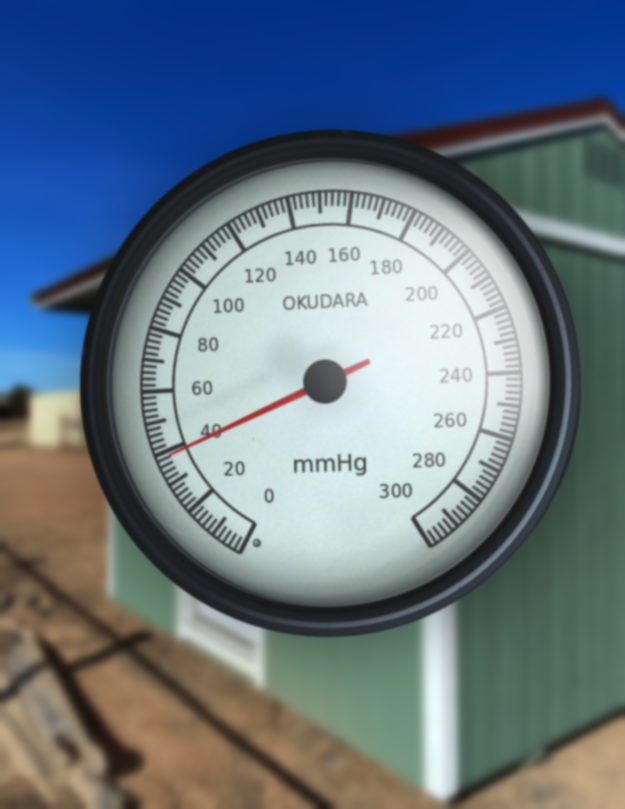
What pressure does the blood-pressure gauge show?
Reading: 38 mmHg
